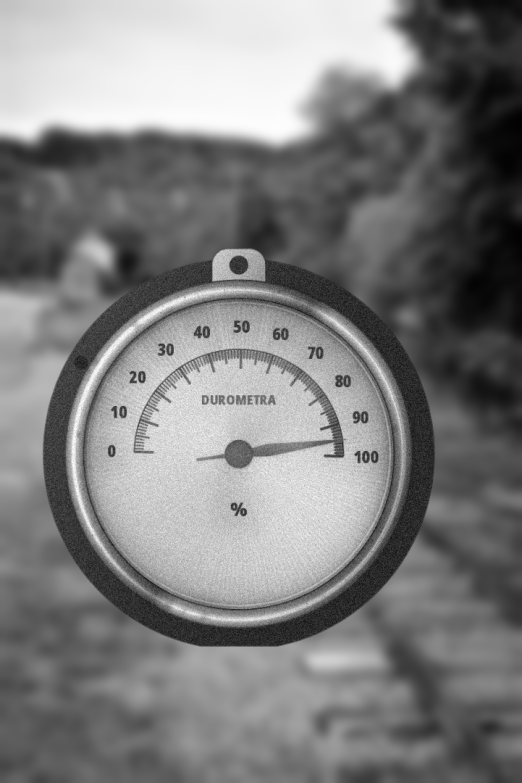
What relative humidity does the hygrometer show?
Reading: 95 %
